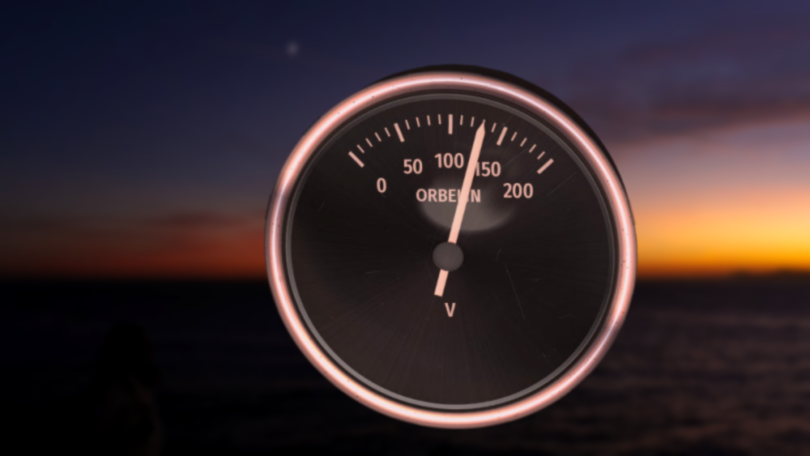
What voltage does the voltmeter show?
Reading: 130 V
